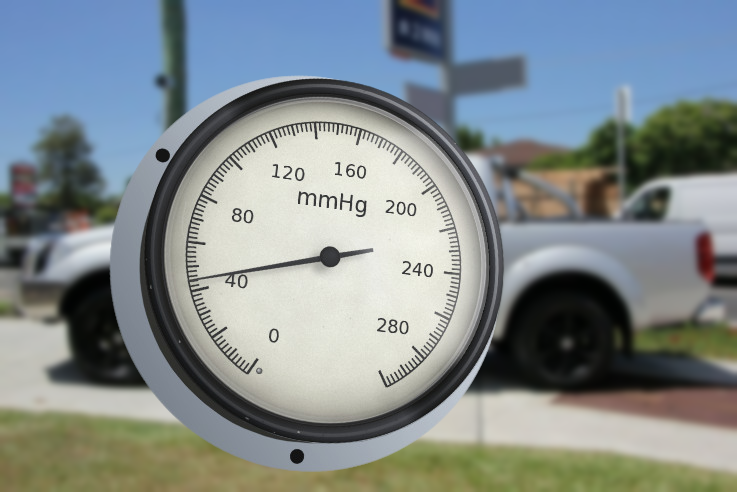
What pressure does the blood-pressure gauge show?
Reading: 44 mmHg
